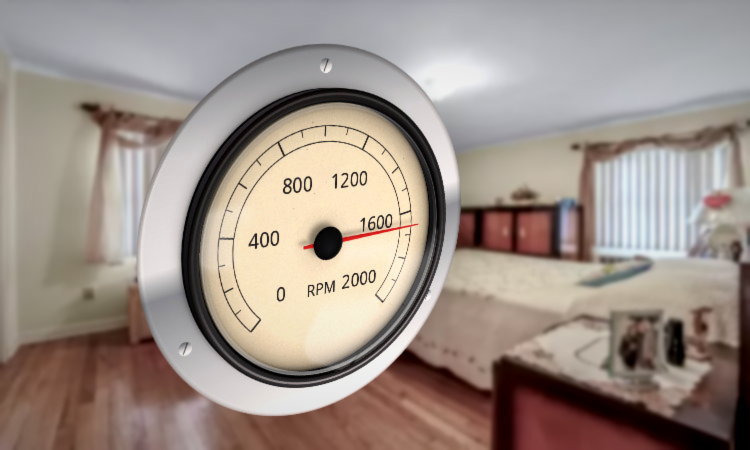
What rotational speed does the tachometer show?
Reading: 1650 rpm
